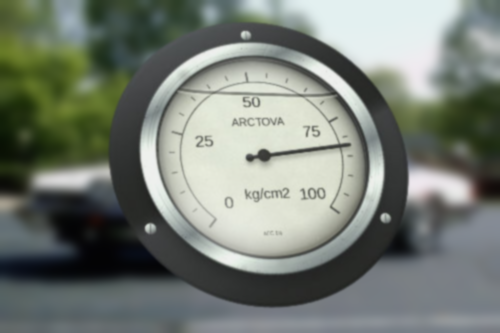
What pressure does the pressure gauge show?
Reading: 82.5 kg/cm²
